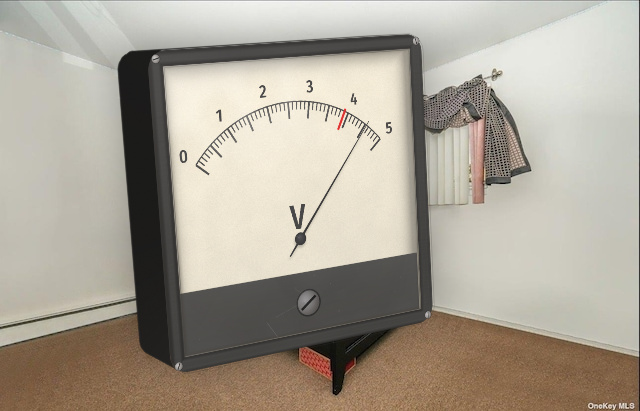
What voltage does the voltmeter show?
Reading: 4.5 V
